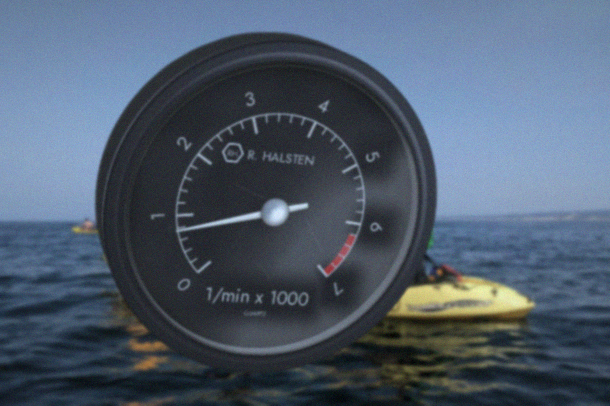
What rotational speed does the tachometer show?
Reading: 800 rpm
